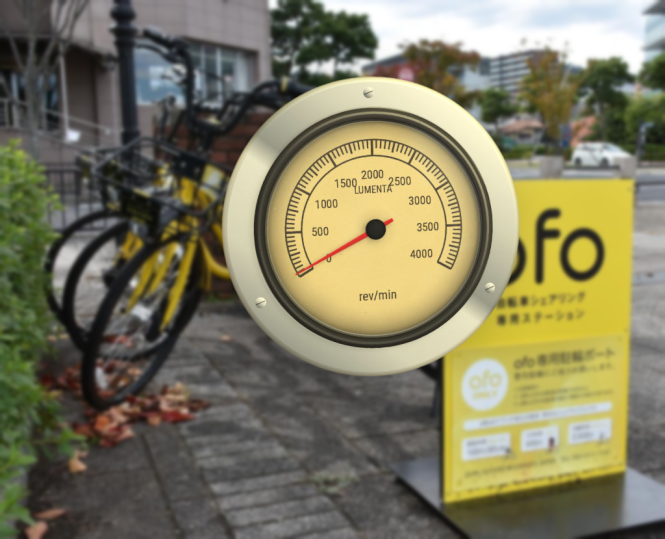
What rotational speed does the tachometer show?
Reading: 50 rpm
